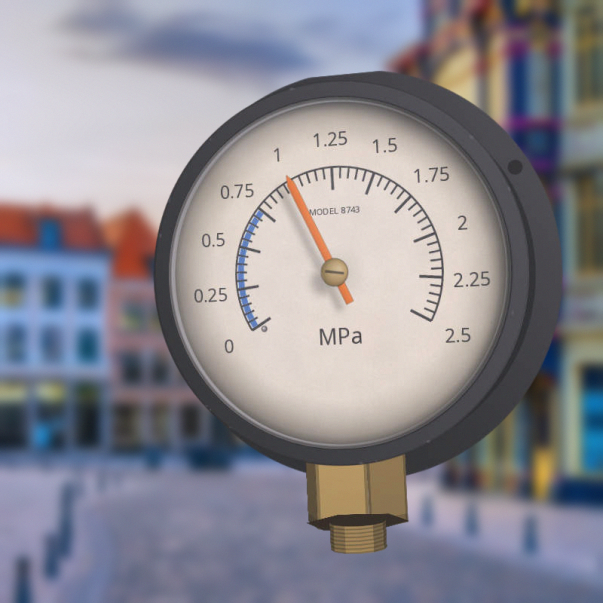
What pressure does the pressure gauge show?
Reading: 1 MPa
